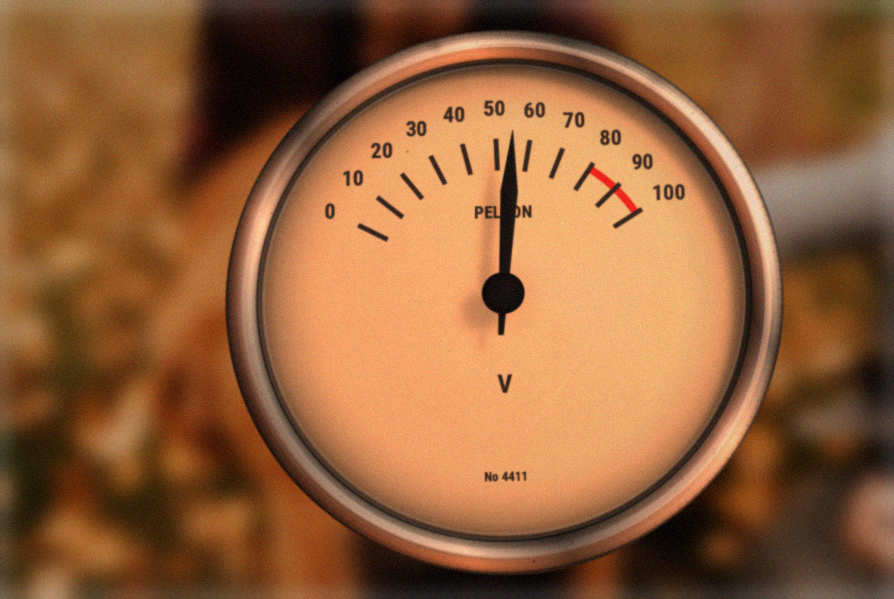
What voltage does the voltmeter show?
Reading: 55 V
